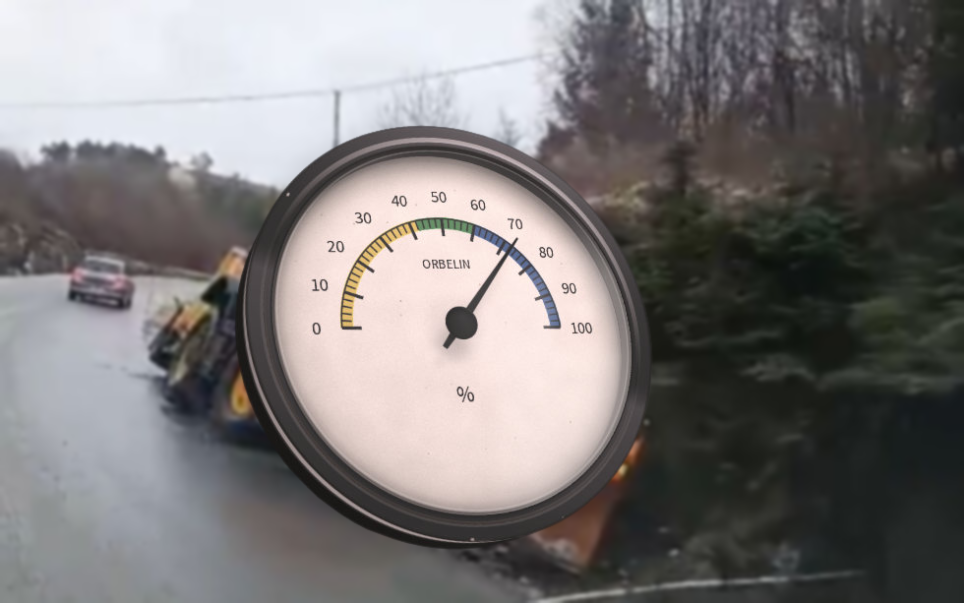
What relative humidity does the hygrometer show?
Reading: 72 %
